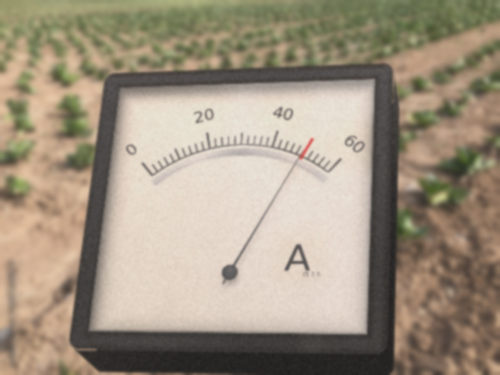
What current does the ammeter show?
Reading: 50 A
